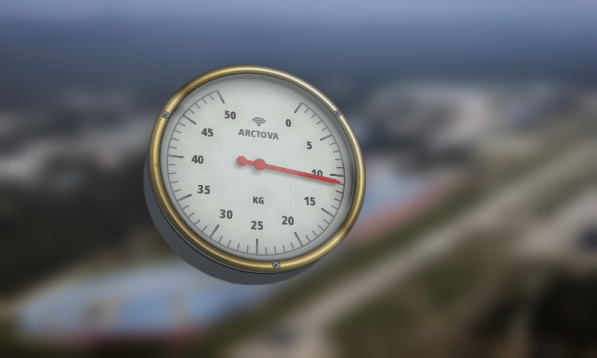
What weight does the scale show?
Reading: 11 kg
